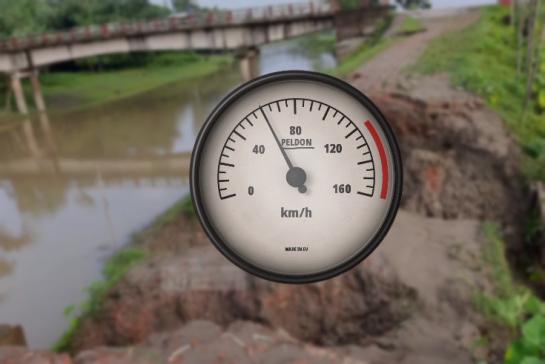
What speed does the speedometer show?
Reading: 60 km/h
